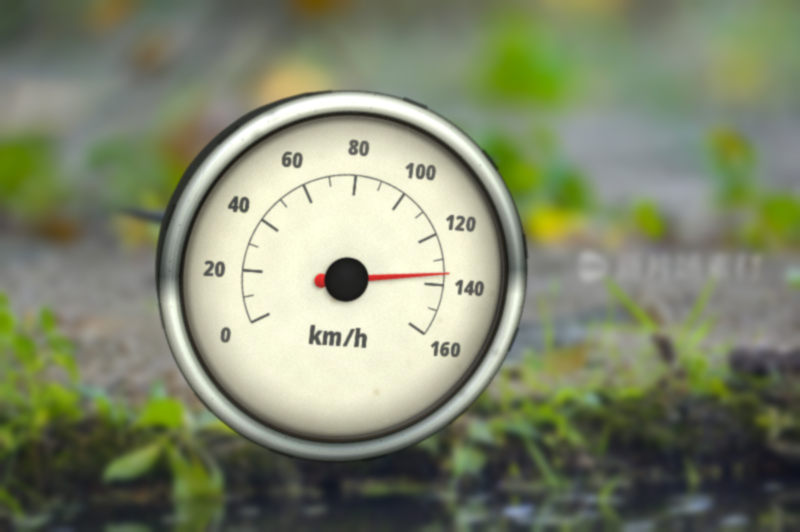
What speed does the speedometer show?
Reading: 135 km/h
